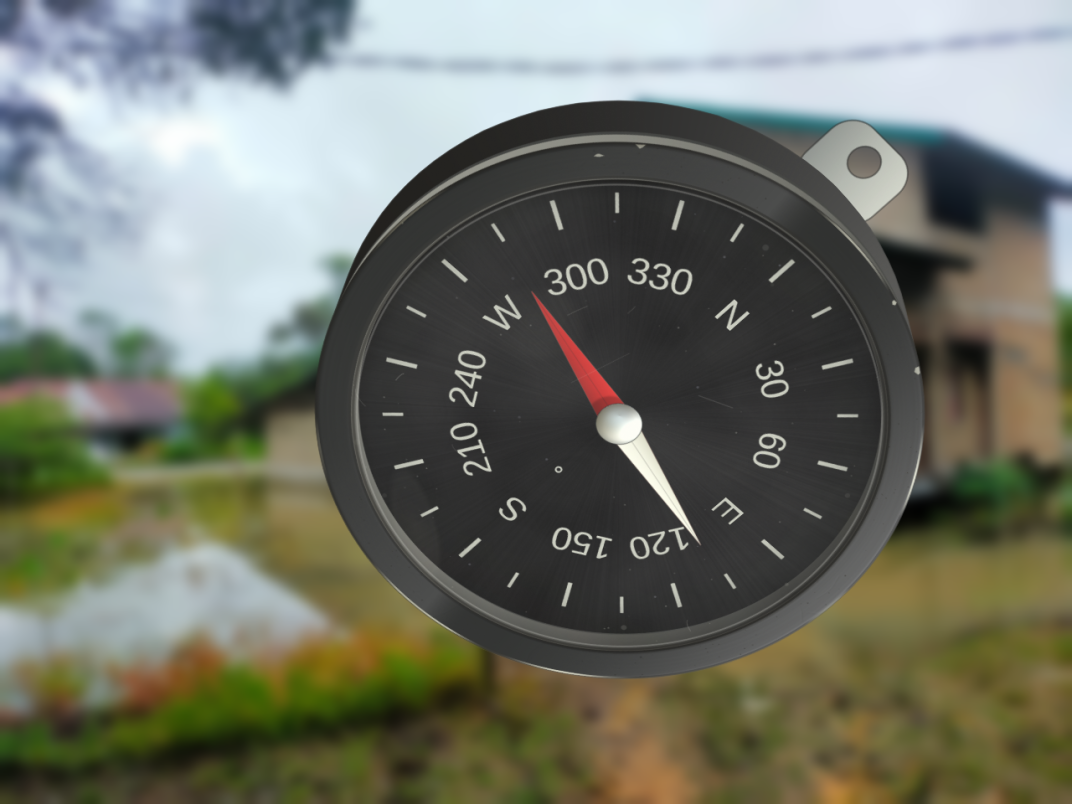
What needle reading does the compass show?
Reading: 285 °
